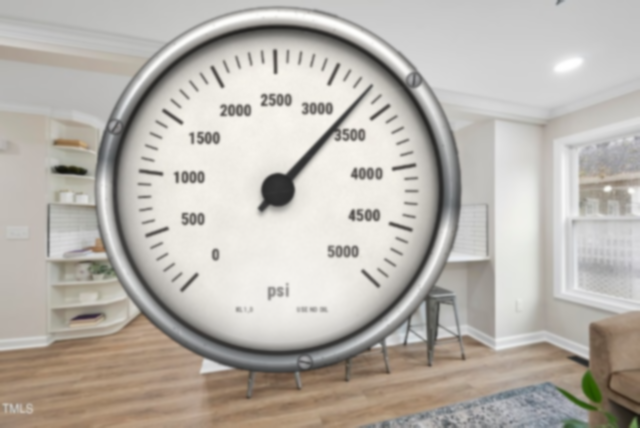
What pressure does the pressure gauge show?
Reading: 3300 psi
